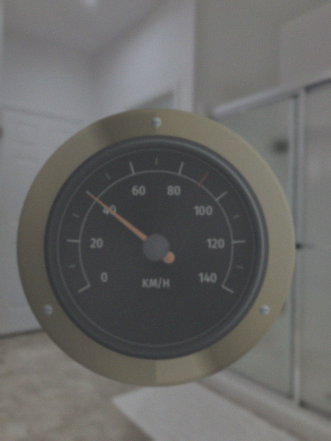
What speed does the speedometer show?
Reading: 40 km/h
